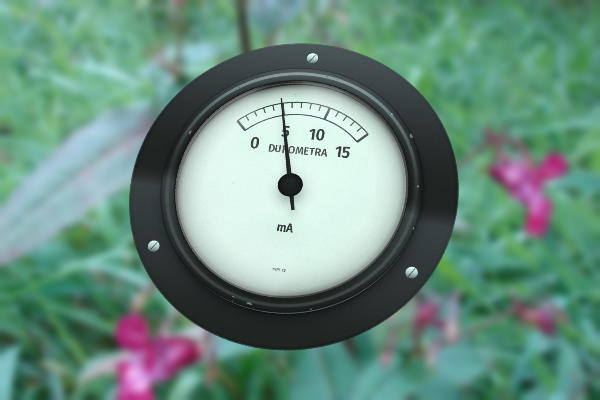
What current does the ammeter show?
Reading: 5 mA
